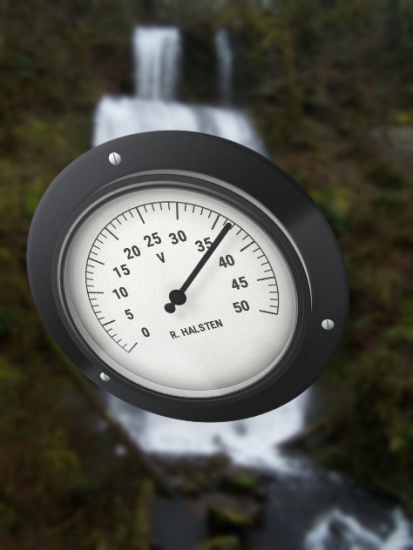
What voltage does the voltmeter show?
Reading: 36.5 V
